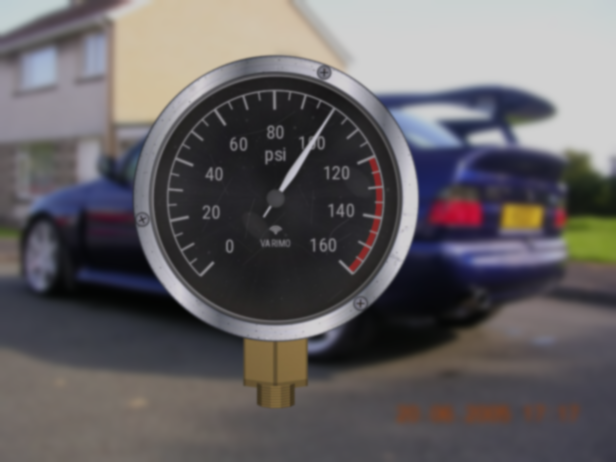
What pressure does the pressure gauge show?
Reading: 100 psi
